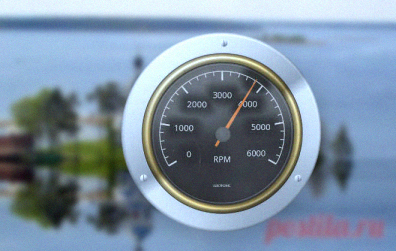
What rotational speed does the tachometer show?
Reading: 3800 rpm
